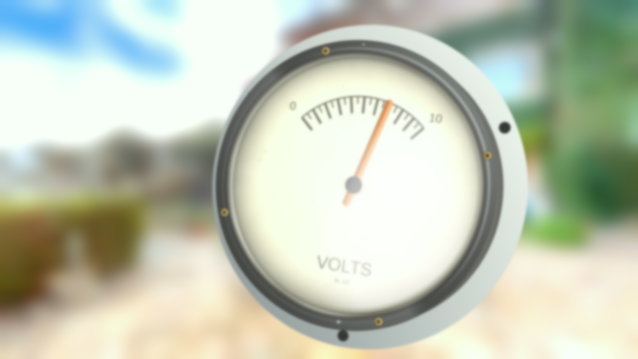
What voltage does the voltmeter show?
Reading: 7 V
